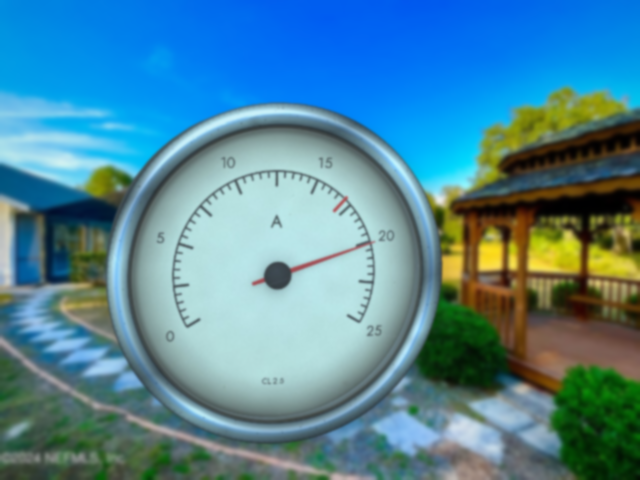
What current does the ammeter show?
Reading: 20 A
